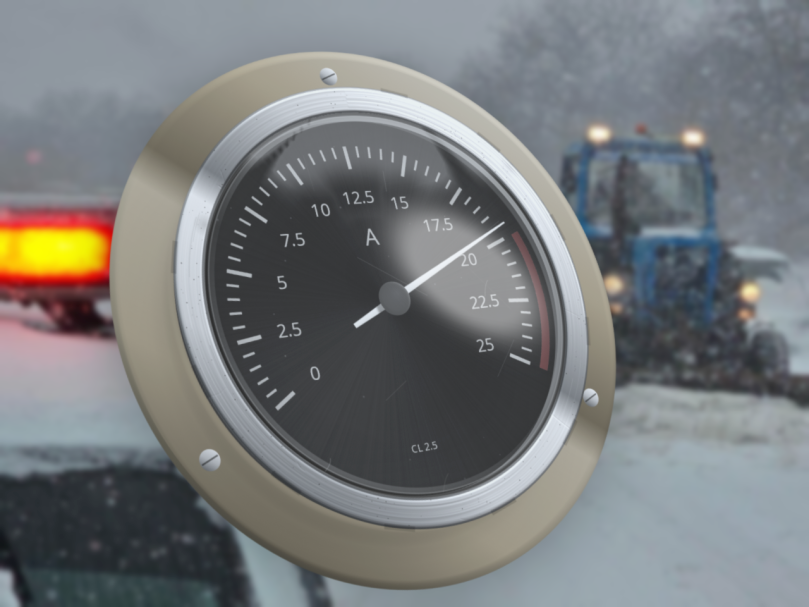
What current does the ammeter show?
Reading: 19.5 A
